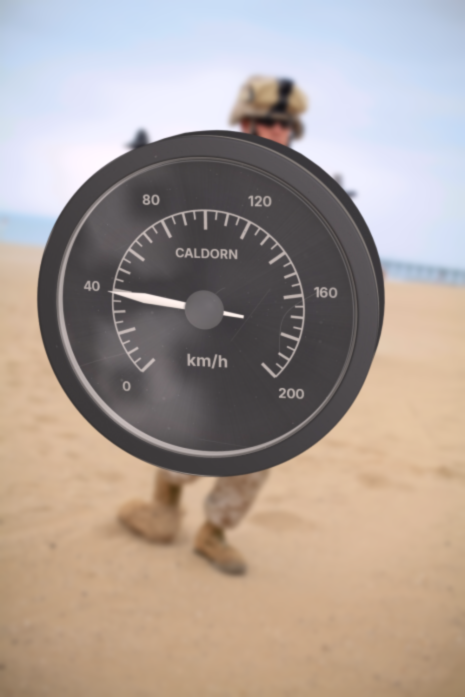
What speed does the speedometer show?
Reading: 40 km/h
